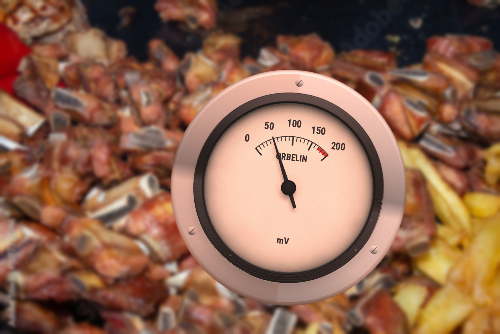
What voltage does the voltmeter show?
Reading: 50 mV
